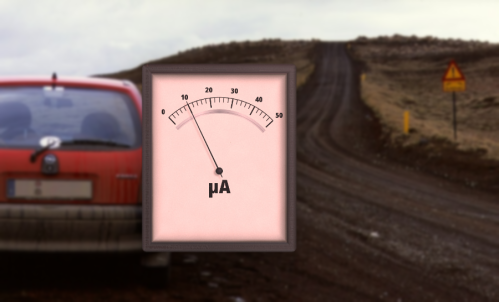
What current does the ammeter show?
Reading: 10 µA
